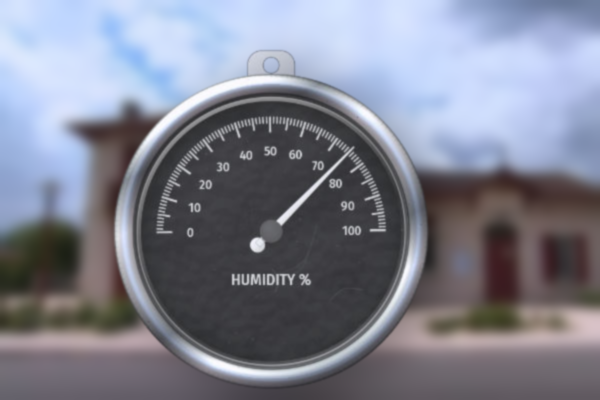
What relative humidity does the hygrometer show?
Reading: 75 %
